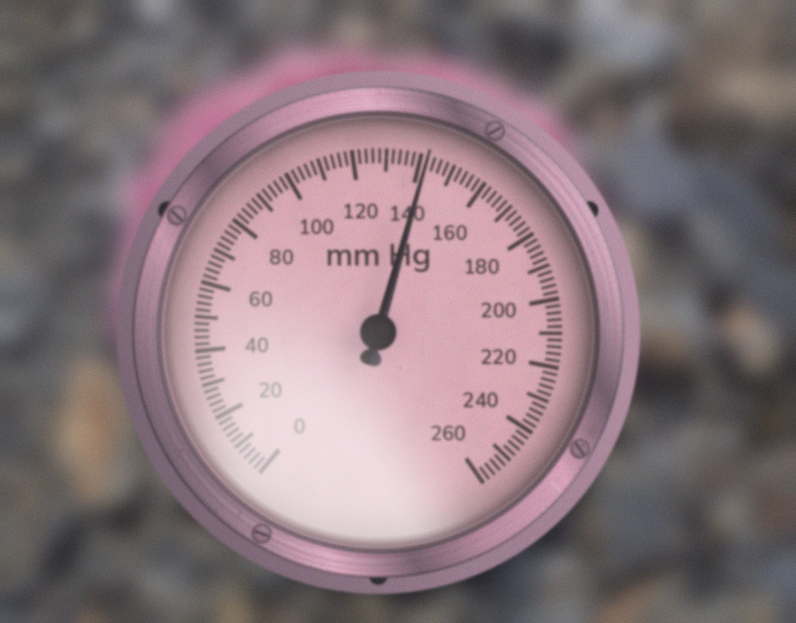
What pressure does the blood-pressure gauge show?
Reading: 142 mmHg
